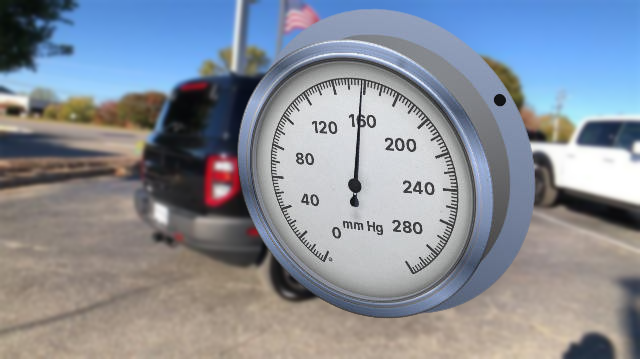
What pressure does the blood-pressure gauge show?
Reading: 160 mmHg
